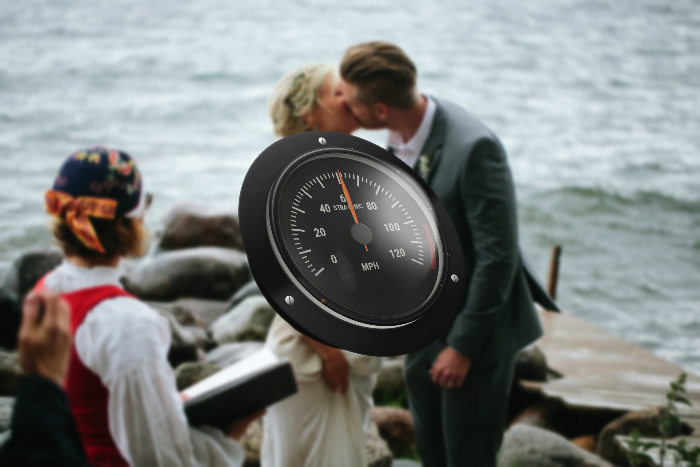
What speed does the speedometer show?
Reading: 60 mph
